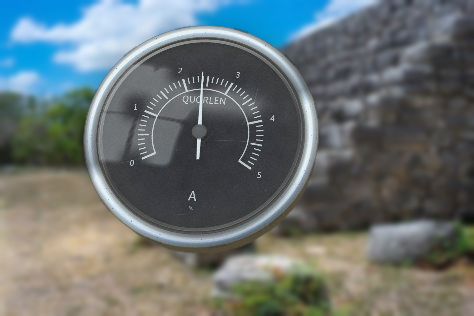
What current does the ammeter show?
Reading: 2.4 A
